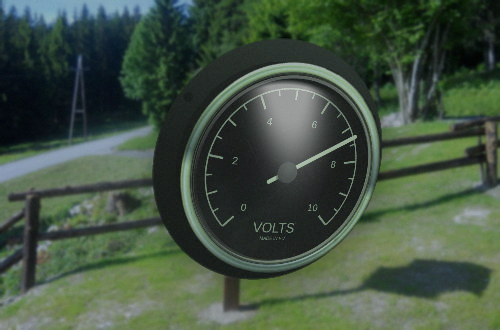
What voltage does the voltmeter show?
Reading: 7.25 V
